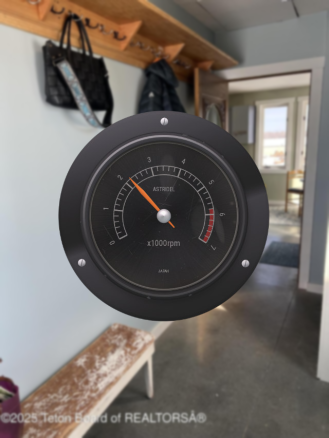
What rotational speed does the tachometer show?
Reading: 2200 rpm
